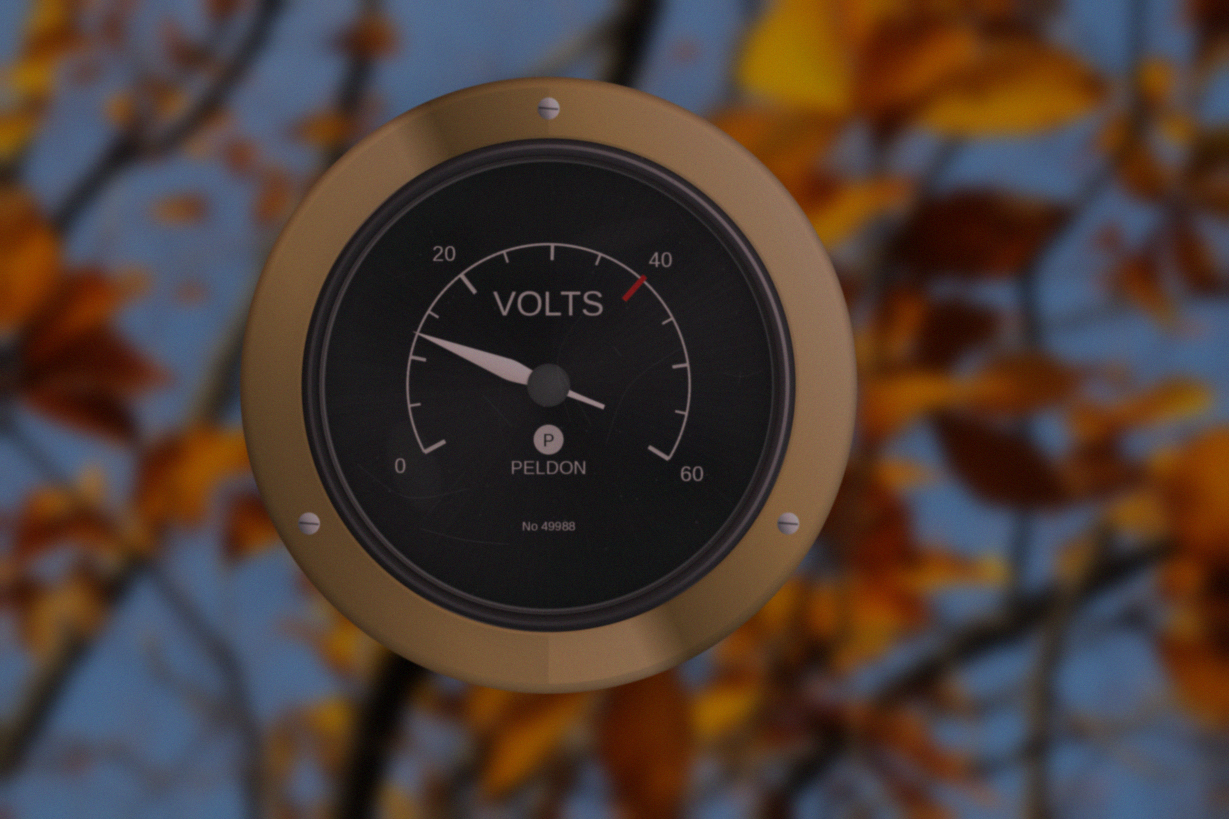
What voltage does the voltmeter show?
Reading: 12.5 V
